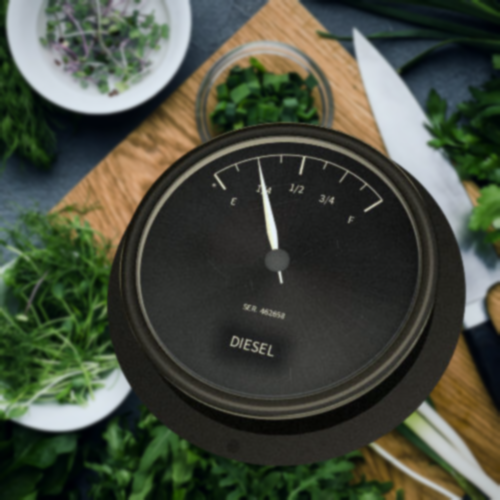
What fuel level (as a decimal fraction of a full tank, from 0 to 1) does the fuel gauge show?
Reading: 0.25
